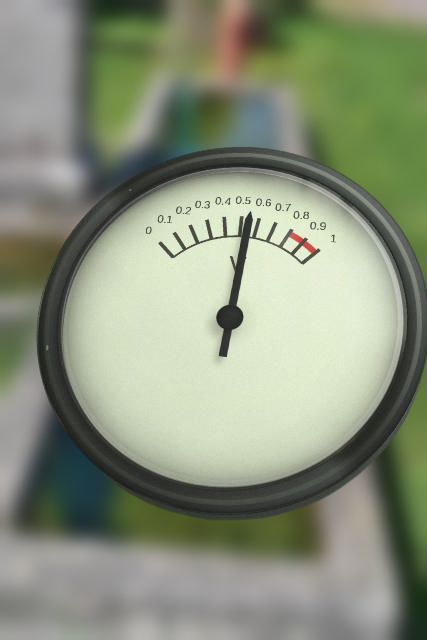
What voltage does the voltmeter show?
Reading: 0.55 V
